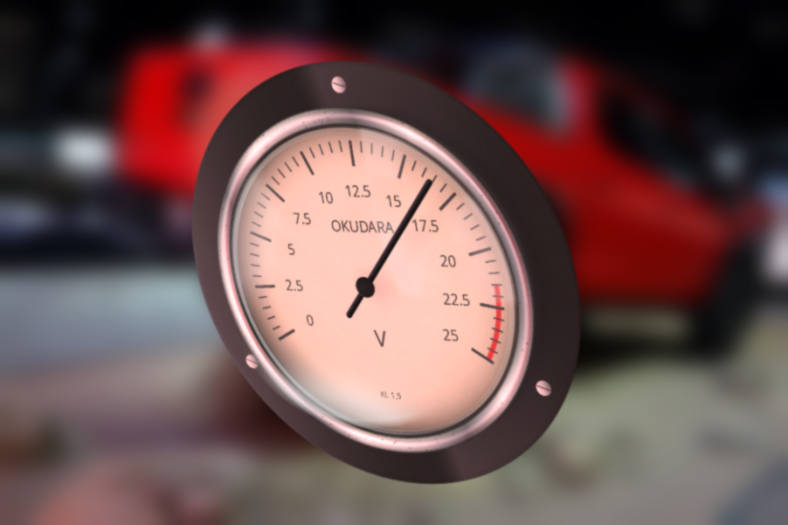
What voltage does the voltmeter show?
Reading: 16.5 V
